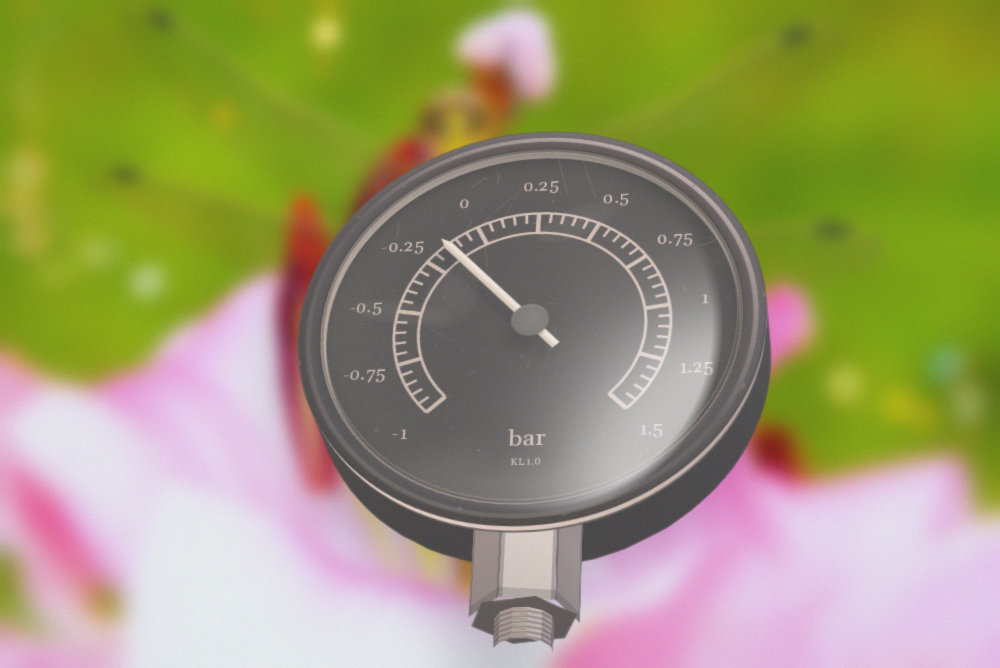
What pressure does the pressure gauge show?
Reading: -0.15 bar
